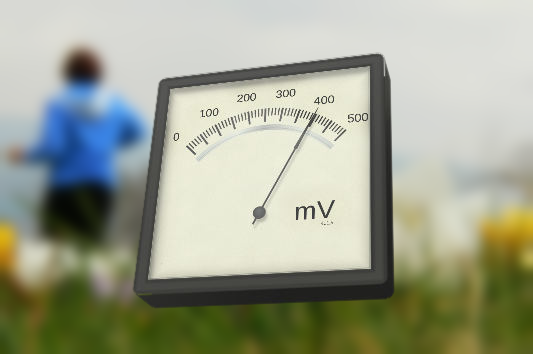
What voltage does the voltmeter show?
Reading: 400 mV
